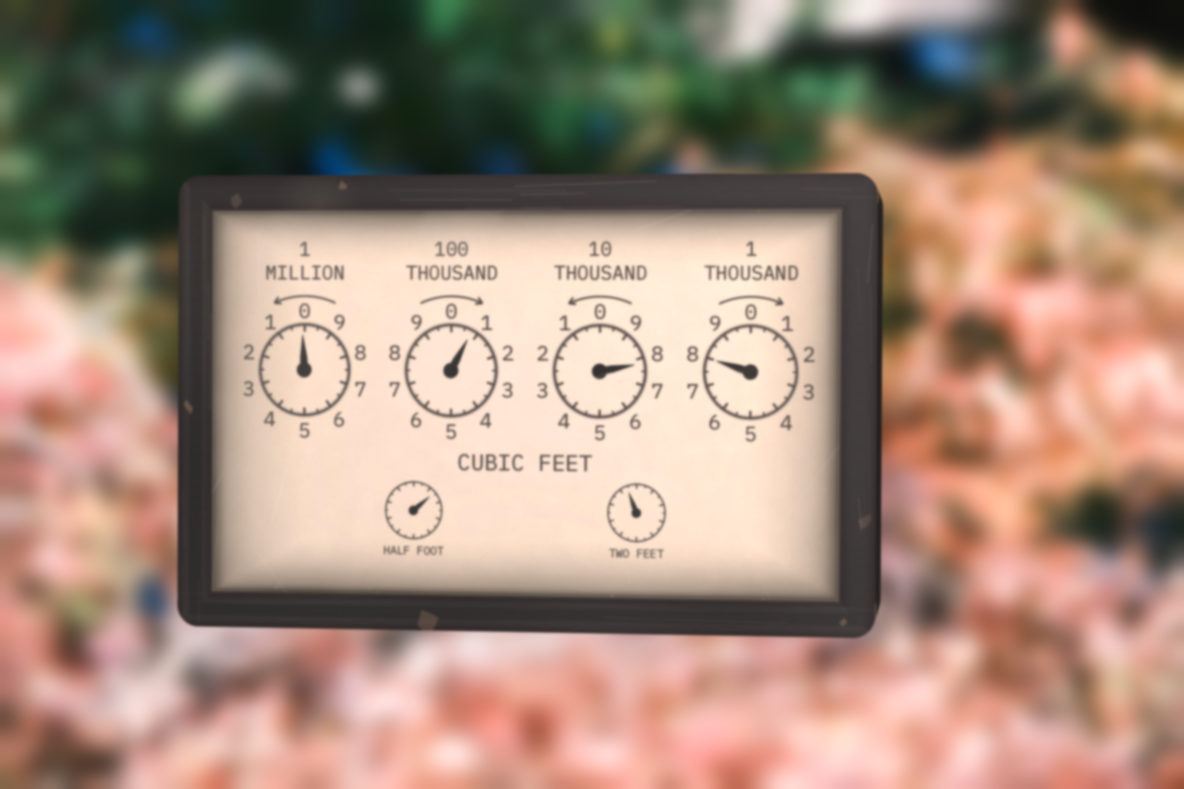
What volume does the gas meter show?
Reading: 7800 ft³
